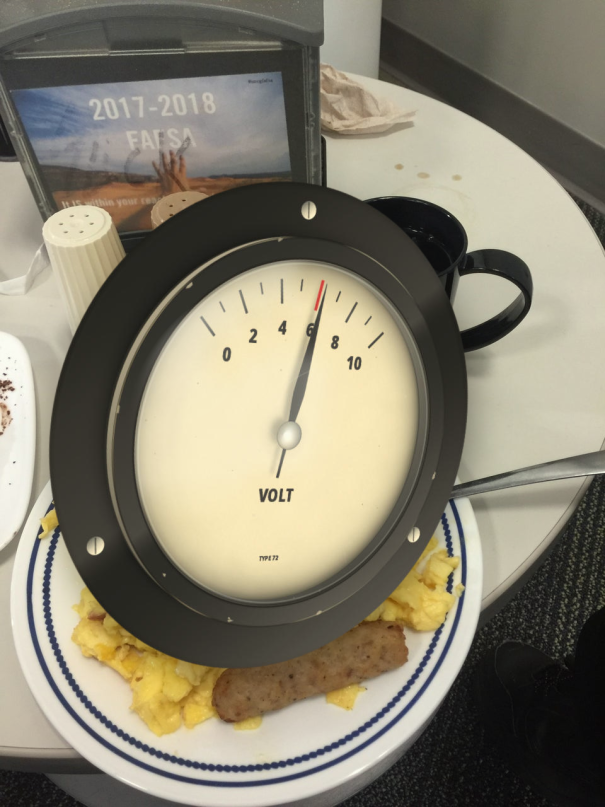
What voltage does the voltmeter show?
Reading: 6 V
